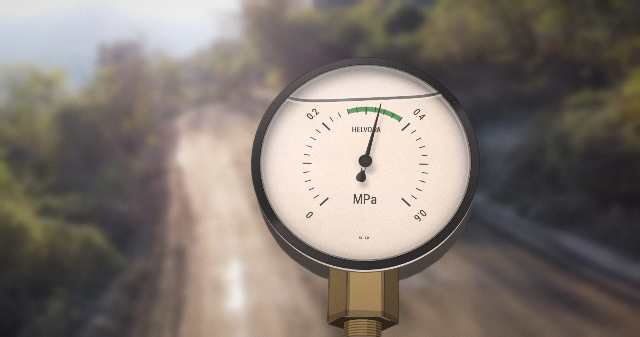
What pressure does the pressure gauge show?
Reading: 0.33 MPa
